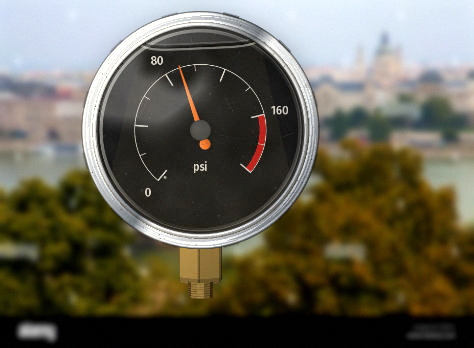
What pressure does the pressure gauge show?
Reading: 90 psi
